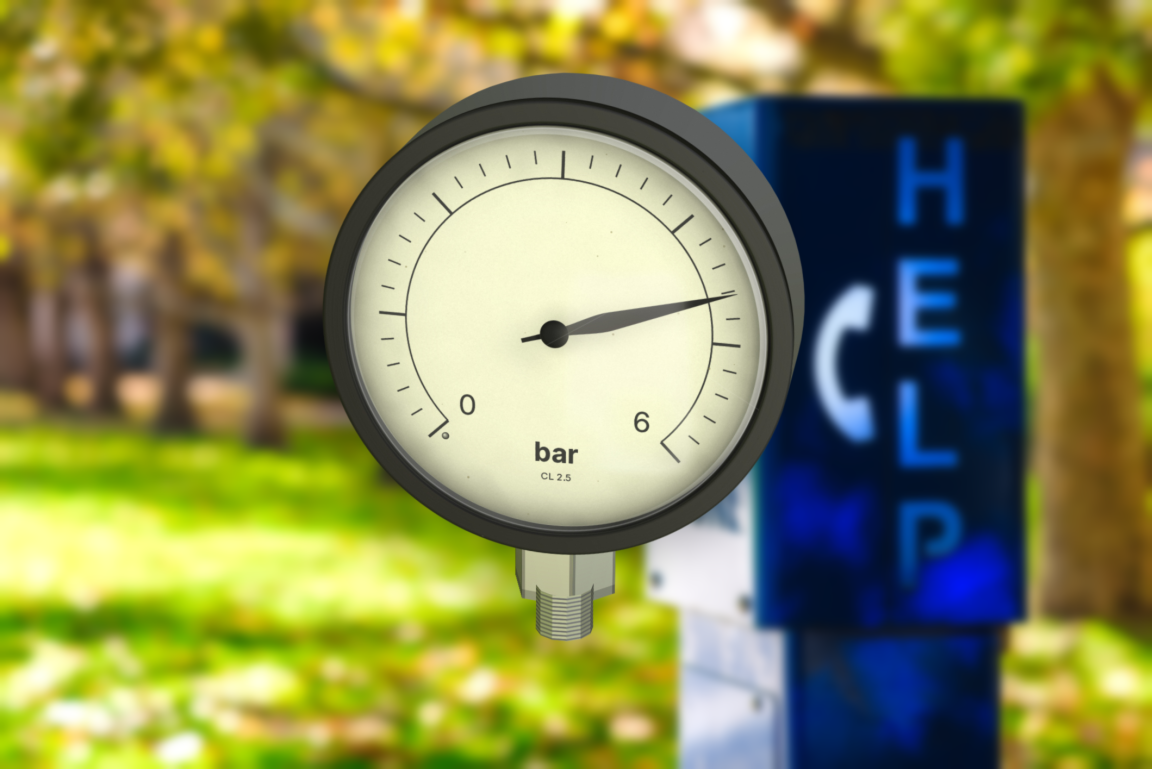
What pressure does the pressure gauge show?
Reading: 4.6 bar
